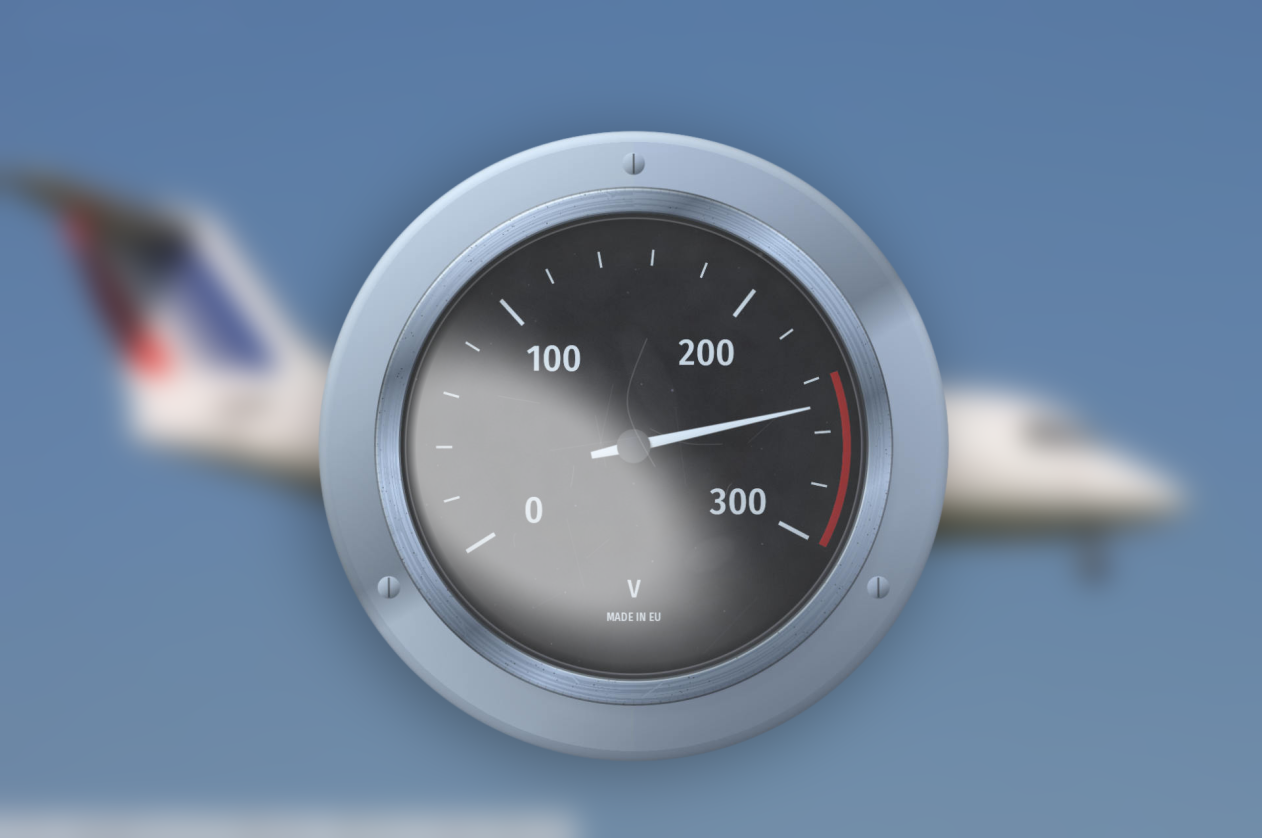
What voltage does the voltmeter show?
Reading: 250 V
